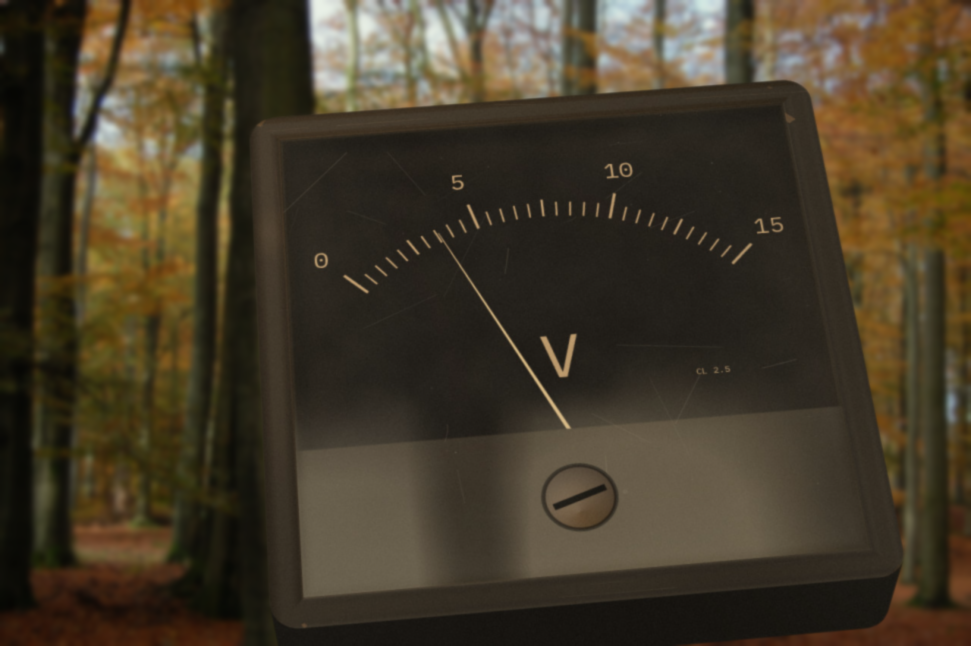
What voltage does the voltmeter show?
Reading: 3.5 V
